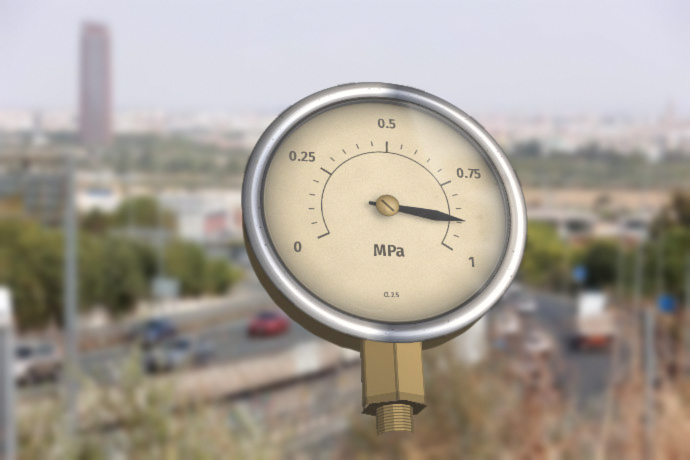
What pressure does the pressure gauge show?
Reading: 0.9 MPa
